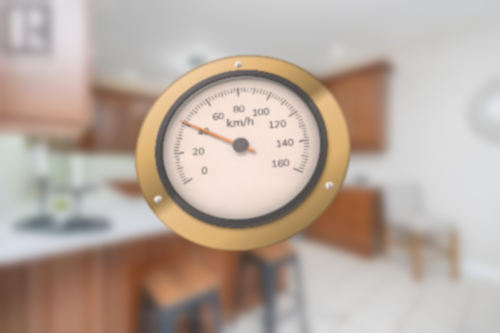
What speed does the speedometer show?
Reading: 40 km/h
